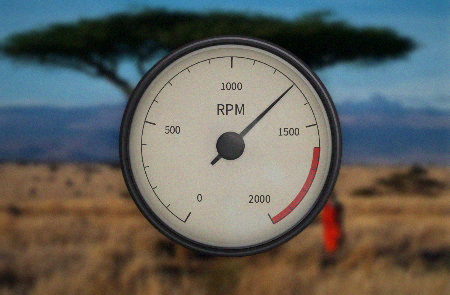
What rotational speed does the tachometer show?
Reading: 1300 rpm
